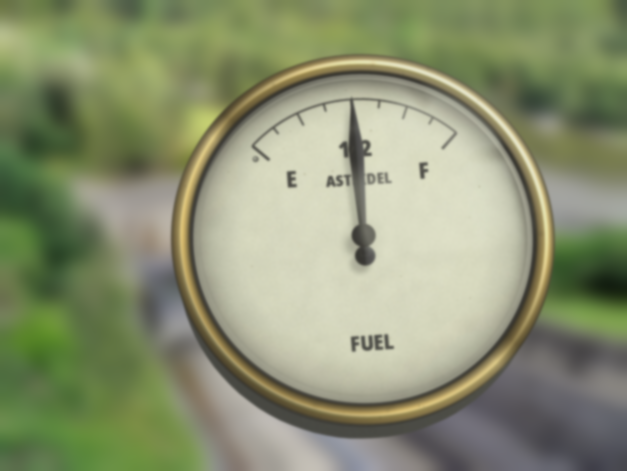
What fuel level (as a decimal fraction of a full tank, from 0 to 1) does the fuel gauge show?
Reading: 0.5
